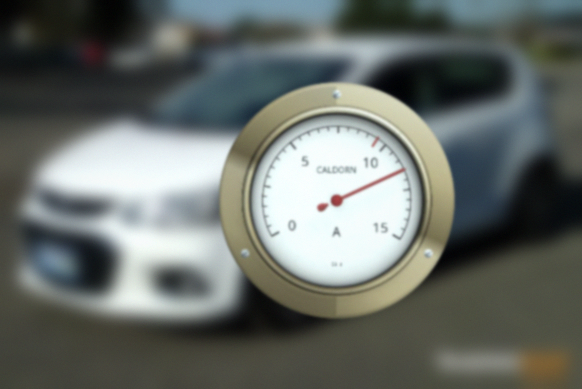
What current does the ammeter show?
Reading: 11.5 A
